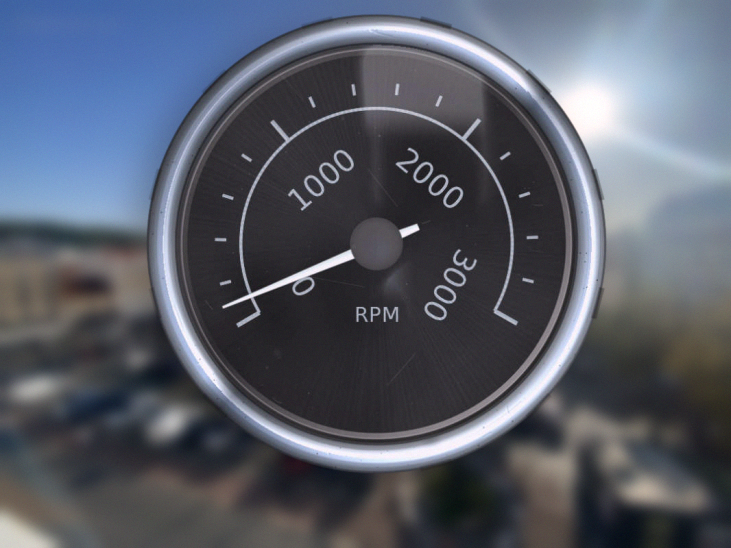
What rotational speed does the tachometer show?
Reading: 100 rpm
